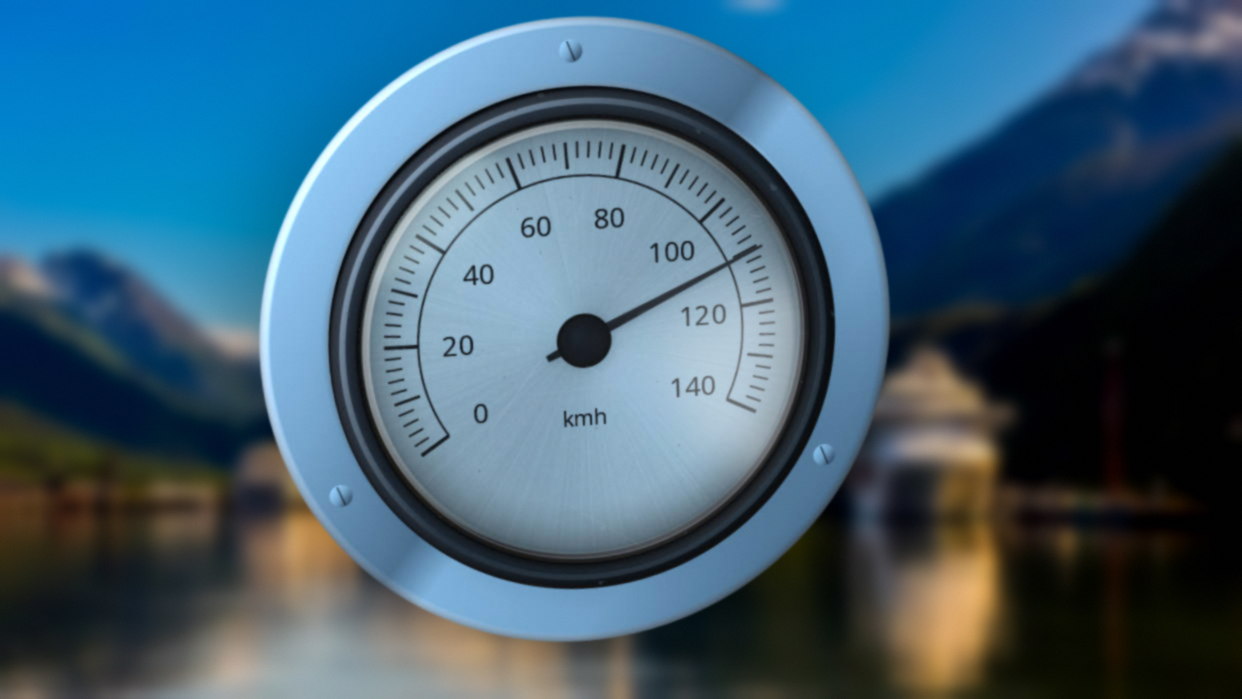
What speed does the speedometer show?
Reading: 110 km/h
